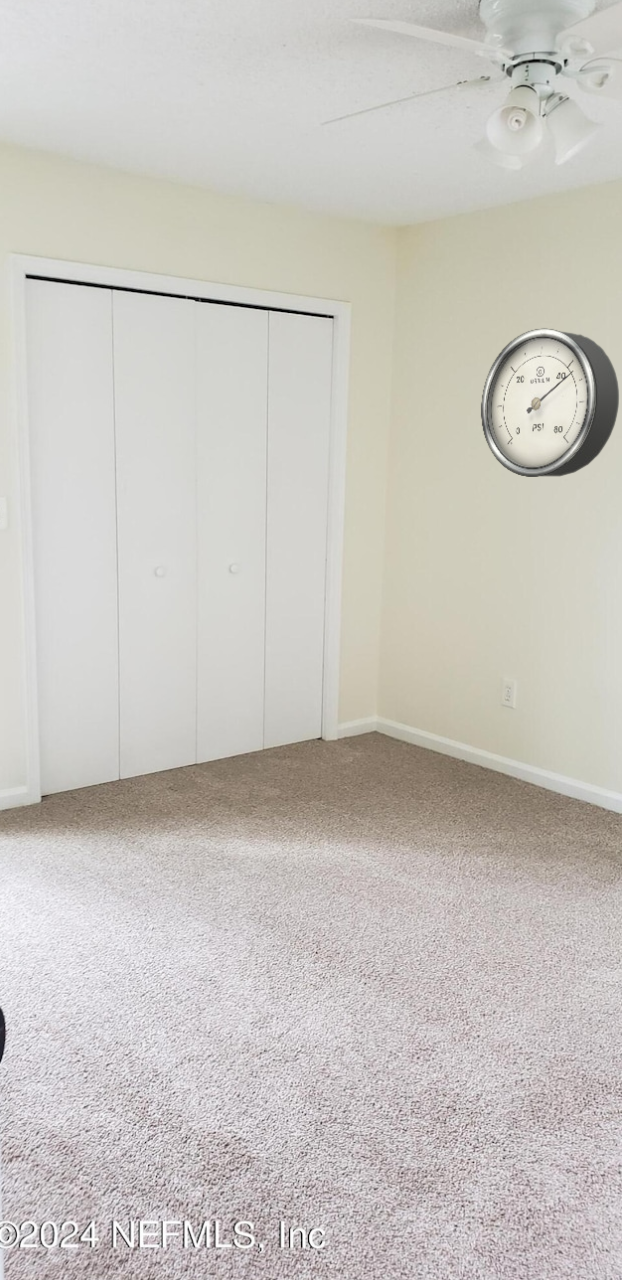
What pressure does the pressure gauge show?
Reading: 42.5 psi
